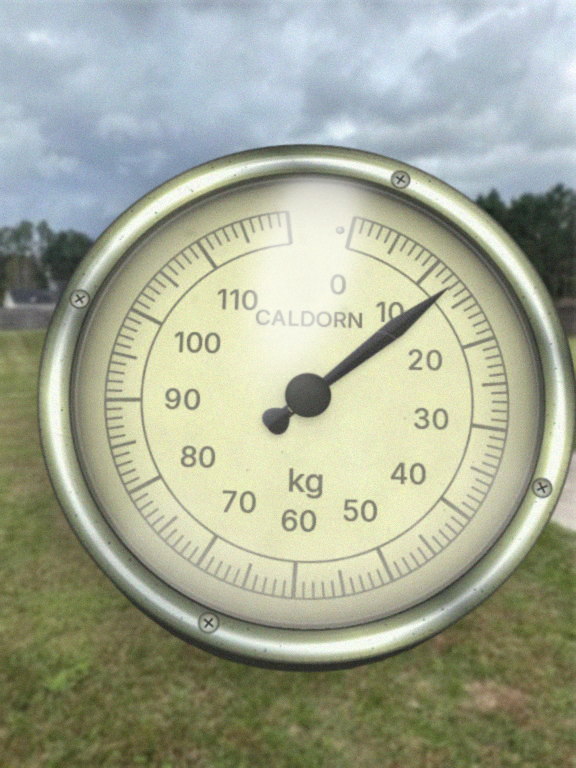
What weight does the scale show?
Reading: 13 kg
